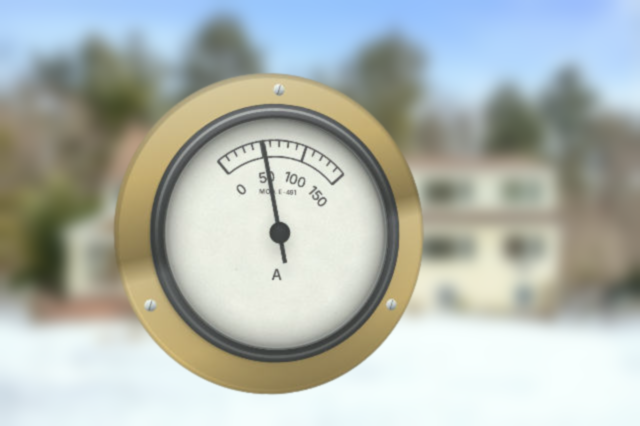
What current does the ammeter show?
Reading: 50 A
